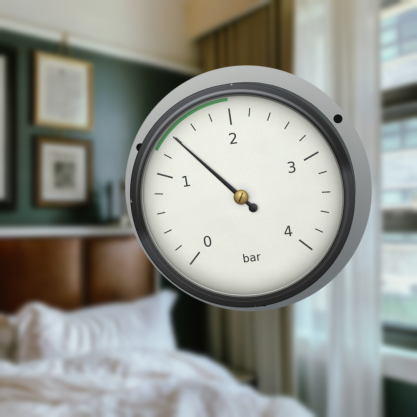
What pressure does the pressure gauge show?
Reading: 1.4 bar
